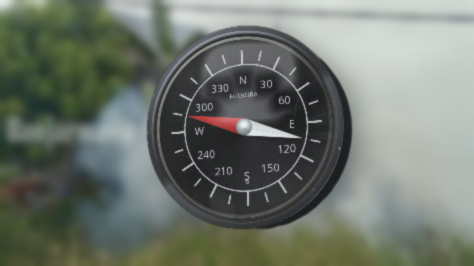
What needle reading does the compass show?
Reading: 285 °
